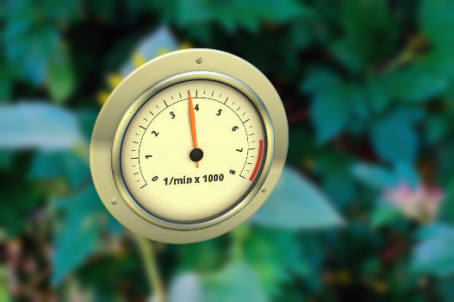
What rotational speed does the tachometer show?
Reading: 3750 rpm
